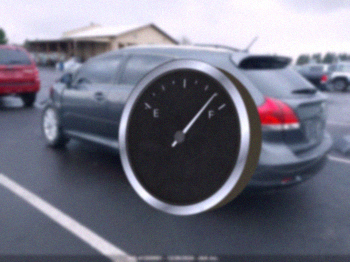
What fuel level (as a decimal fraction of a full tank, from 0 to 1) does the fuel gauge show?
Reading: 0.875
